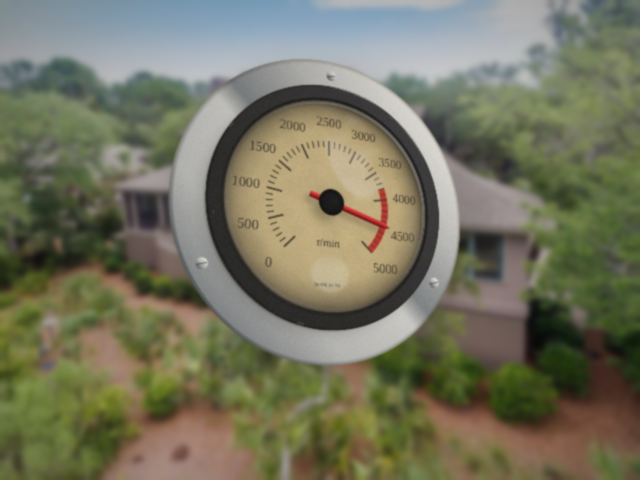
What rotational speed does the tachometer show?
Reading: 4500 rpm
